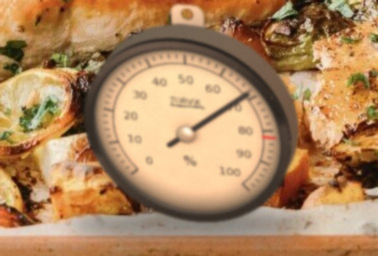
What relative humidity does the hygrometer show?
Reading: 68 %
